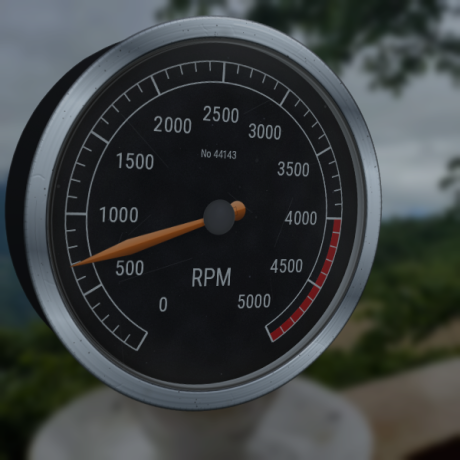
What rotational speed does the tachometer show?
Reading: 700 rpm
